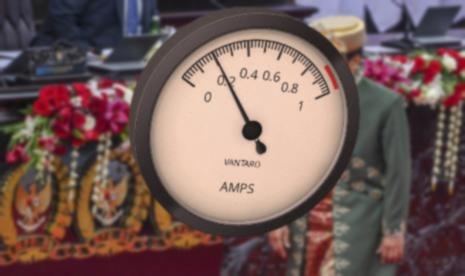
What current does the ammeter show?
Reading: 0.2 A
